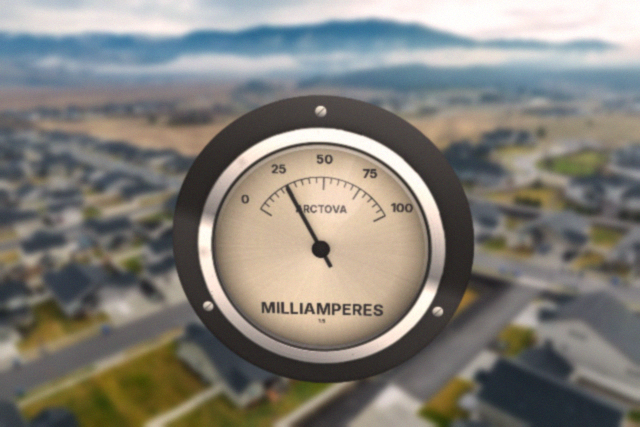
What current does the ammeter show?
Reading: 25 mA
